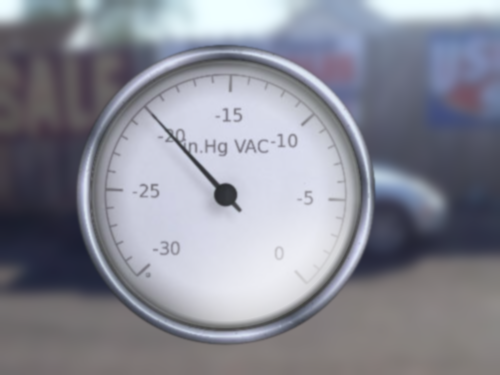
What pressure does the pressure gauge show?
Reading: -20 inHg
